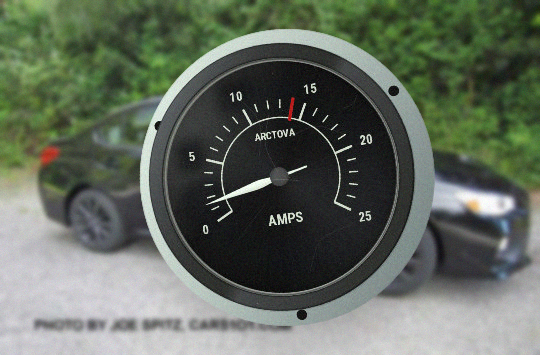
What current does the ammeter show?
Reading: 1.5 A
